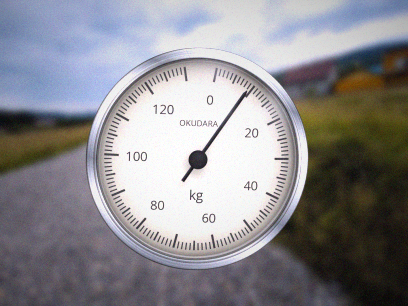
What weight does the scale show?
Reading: 9 kg
